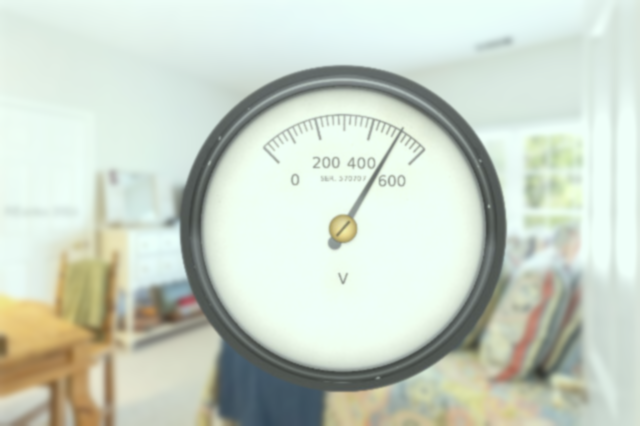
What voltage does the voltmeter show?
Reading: 500 V
